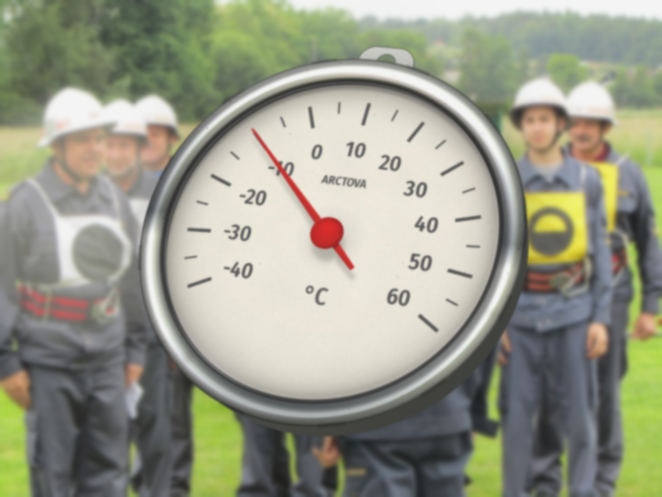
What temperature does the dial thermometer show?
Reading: -10 °C
